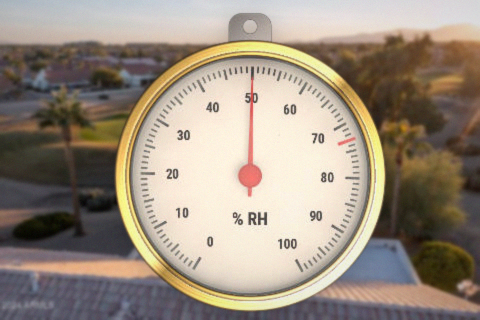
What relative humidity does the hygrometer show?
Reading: 50 %
